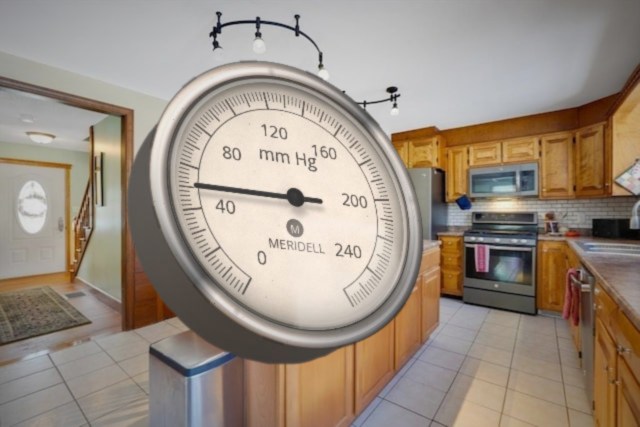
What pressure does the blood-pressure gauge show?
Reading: 50 mmHg
